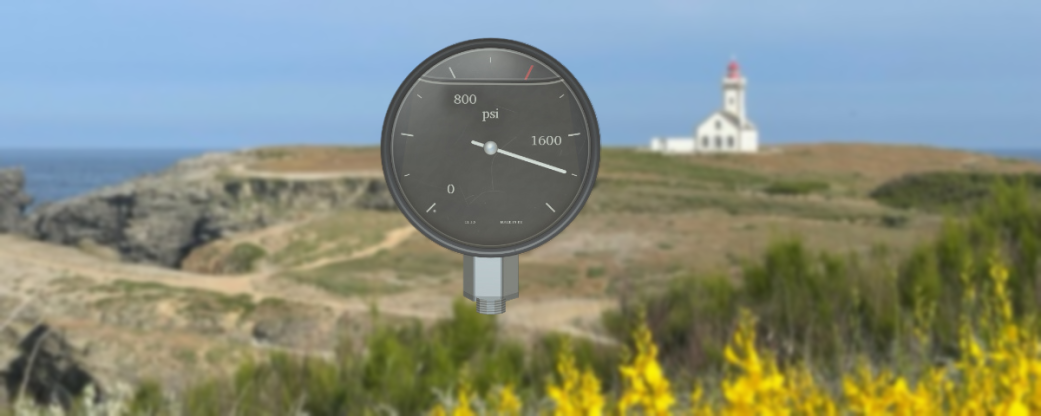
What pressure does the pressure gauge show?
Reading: 1800 psi
